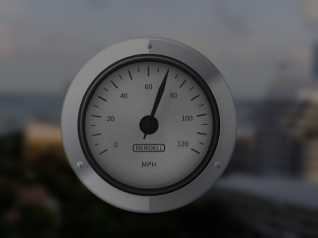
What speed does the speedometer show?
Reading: 70 mph
